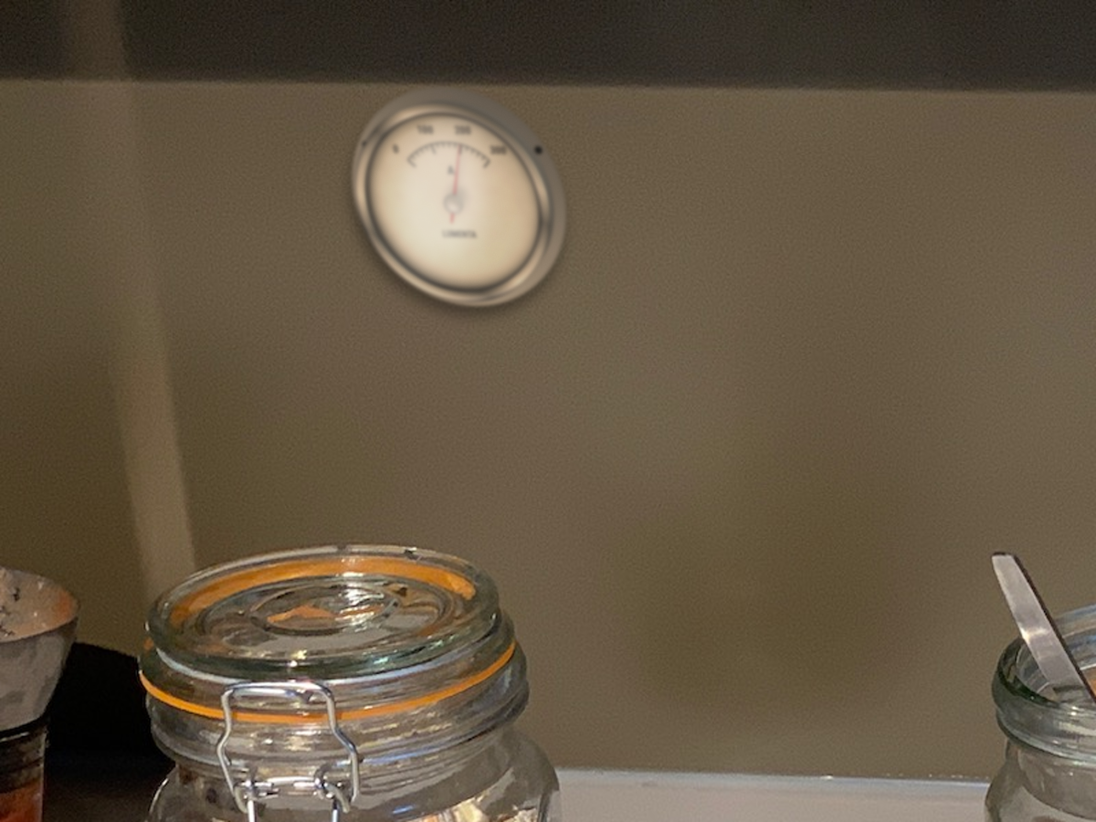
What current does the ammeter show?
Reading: 200 A
